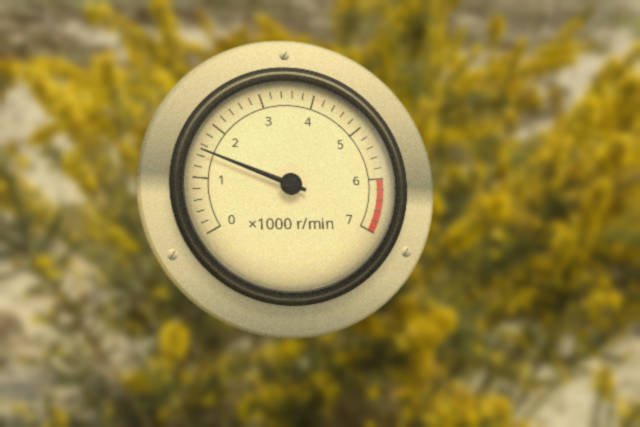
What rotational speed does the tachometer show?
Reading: 1500 rpm
